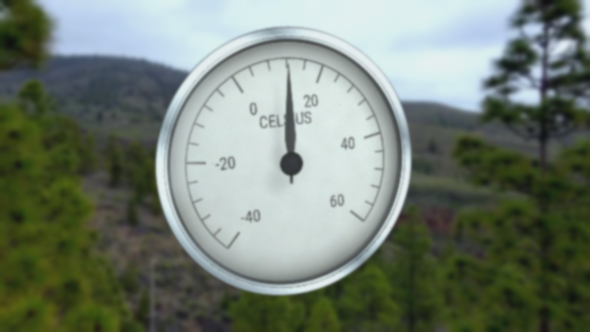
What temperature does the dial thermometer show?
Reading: 12 °C
